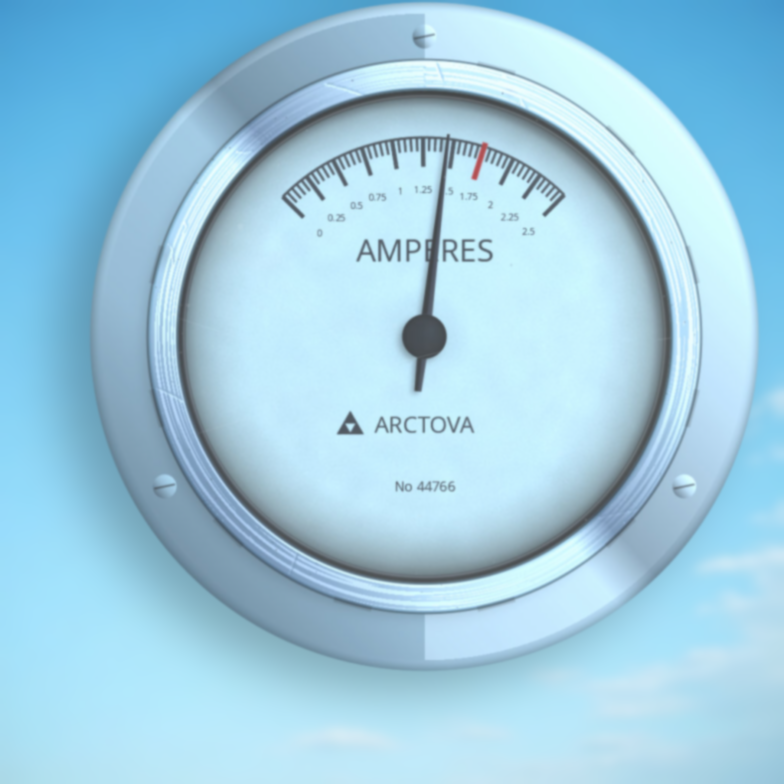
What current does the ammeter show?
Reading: 1.45 A
